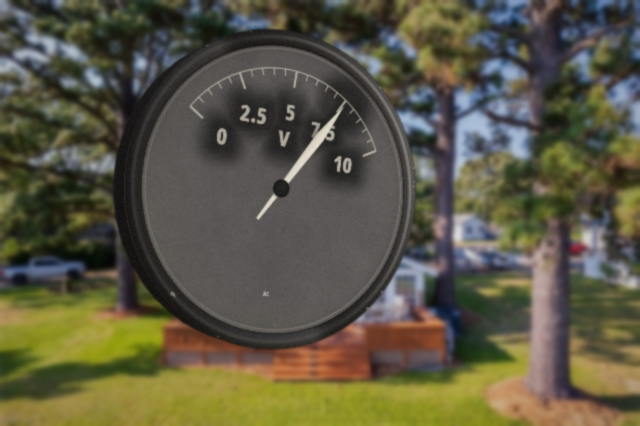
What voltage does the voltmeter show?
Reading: 7.5 V
